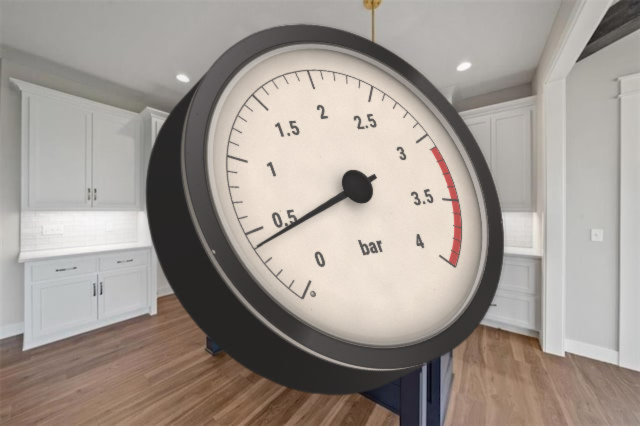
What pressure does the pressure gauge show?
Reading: 0.4 bar
